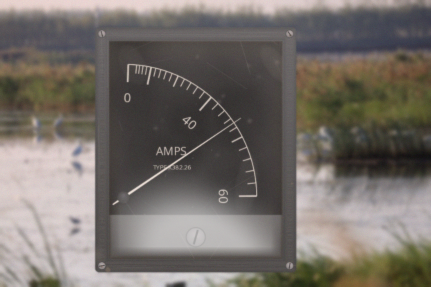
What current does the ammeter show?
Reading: 47 A
